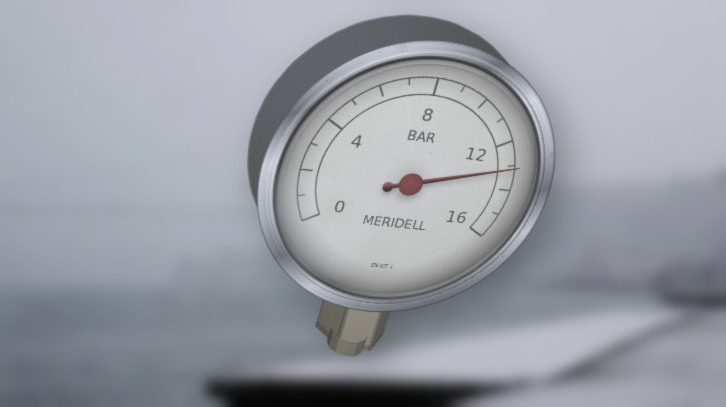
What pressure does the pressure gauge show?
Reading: 13 bar
